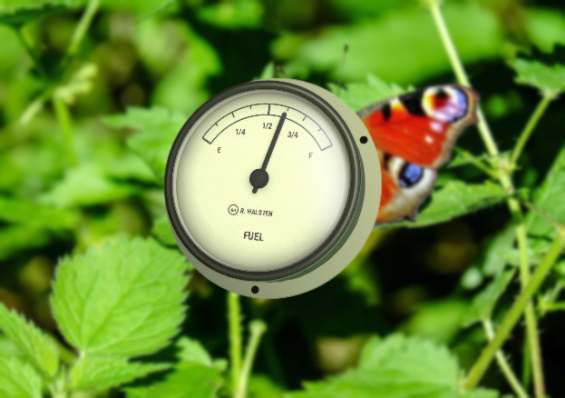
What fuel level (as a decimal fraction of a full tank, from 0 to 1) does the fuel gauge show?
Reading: 0.625
